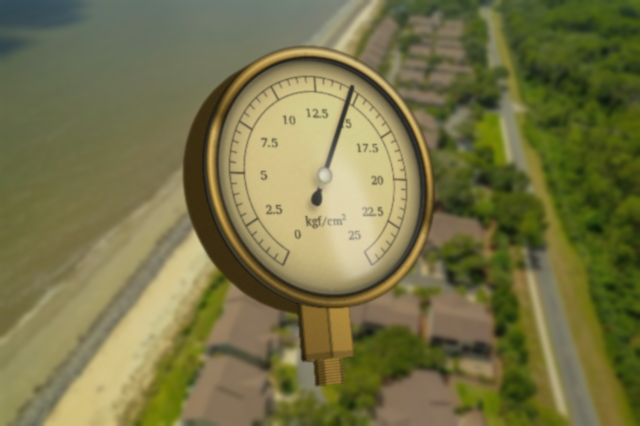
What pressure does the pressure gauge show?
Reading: 14.5 kg/cm²
